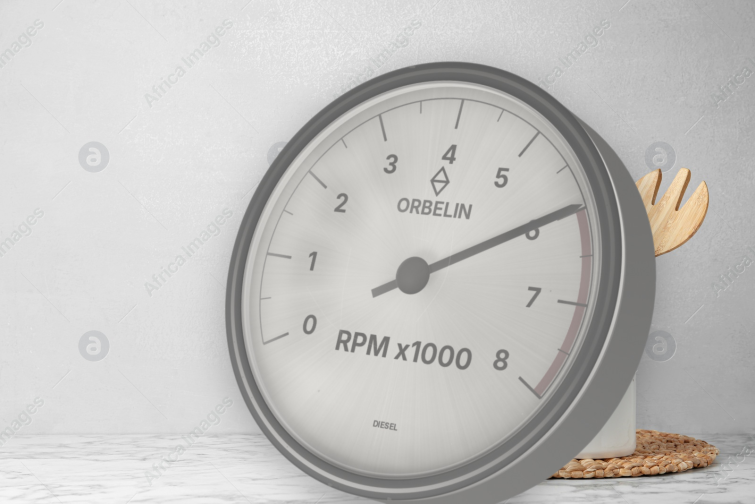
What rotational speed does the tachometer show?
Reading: 6000 rpm
